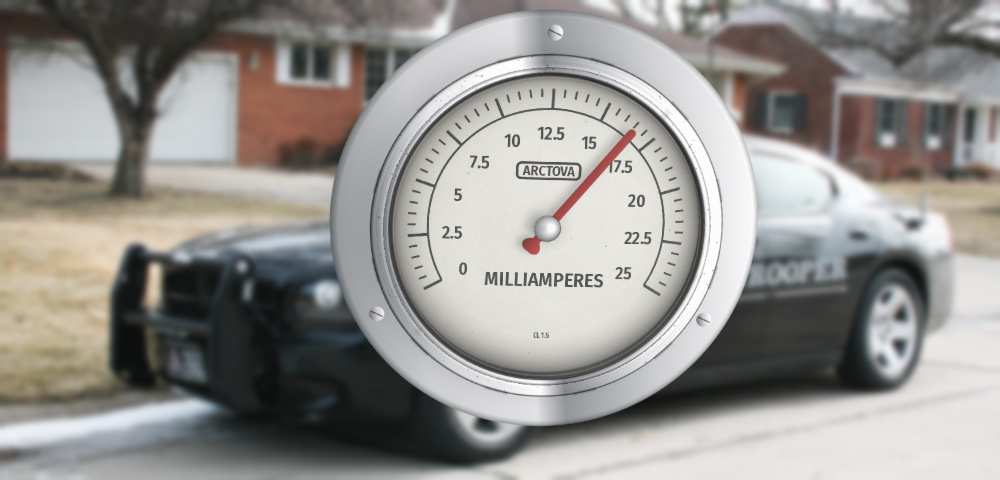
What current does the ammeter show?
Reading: 16.5 mA
